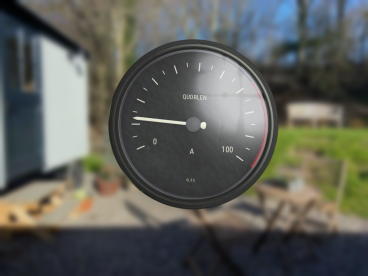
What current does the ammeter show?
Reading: 12.5 A
